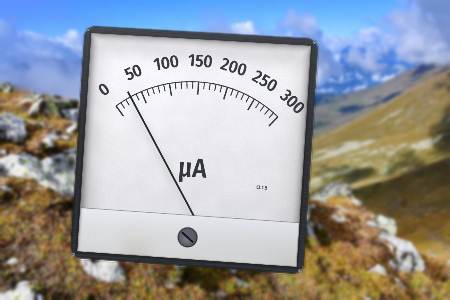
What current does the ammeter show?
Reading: 30 µA
